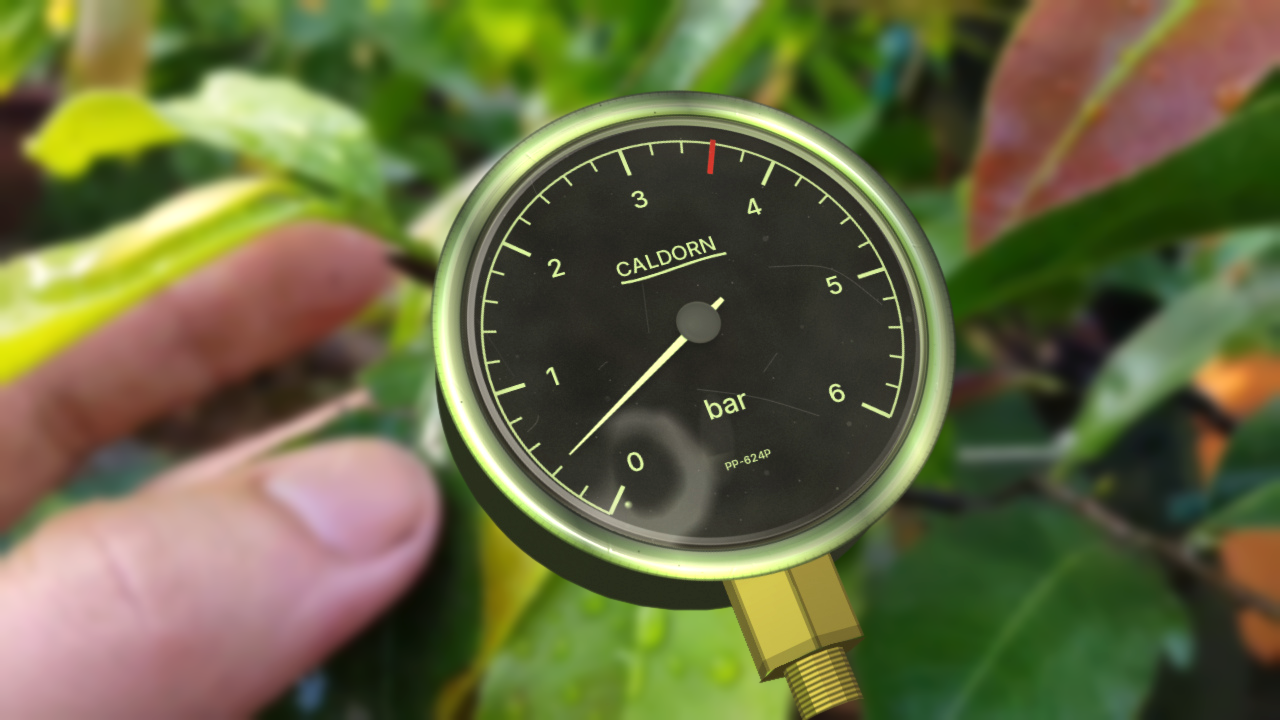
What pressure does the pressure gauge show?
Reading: 0.4 bar
